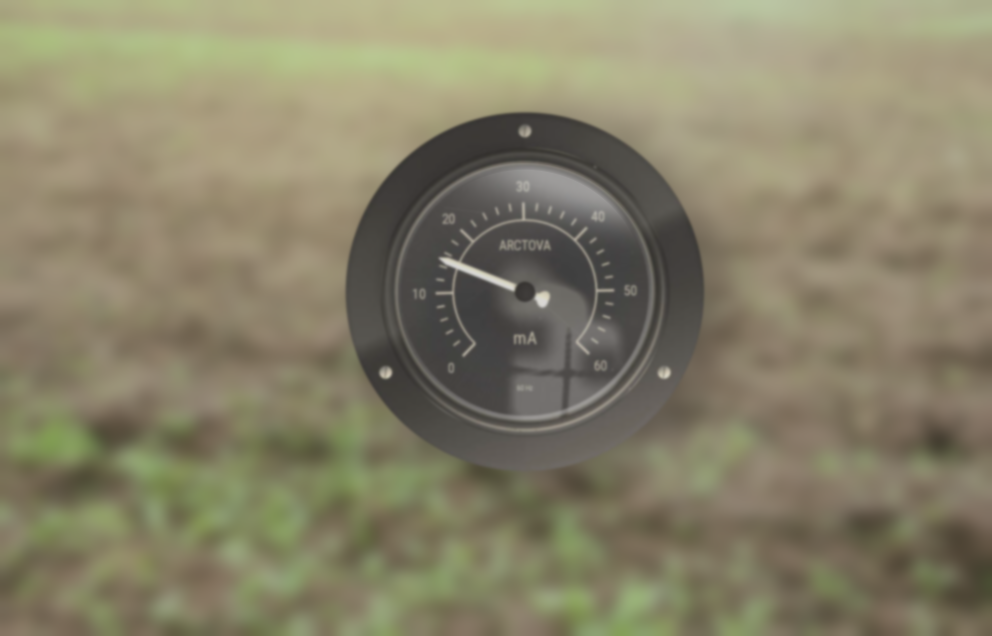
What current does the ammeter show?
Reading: 15 mA
